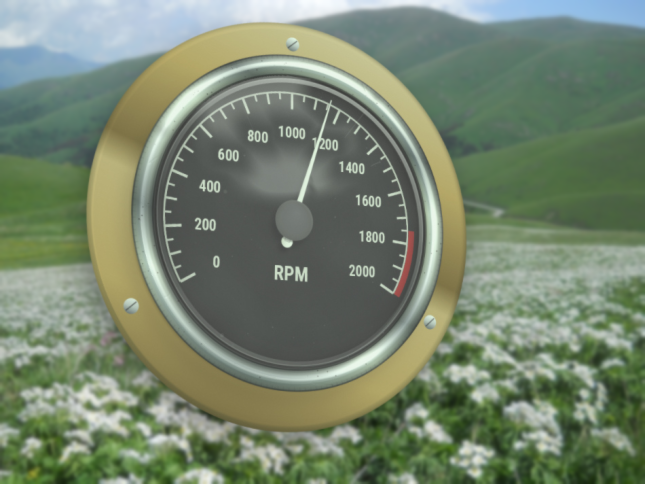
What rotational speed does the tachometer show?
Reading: 1150 rpm
